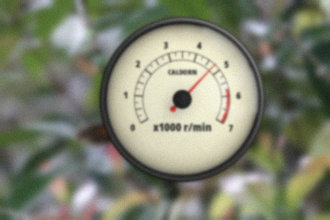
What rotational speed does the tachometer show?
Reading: 4750 rpm
